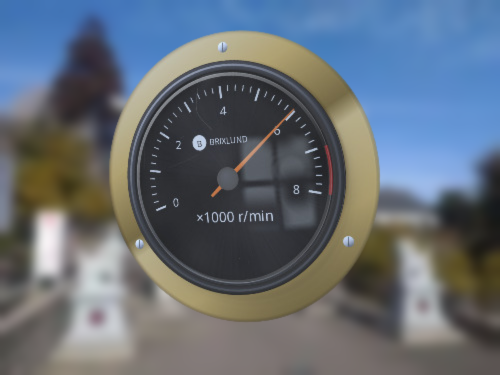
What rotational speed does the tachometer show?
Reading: 6000 rpm
